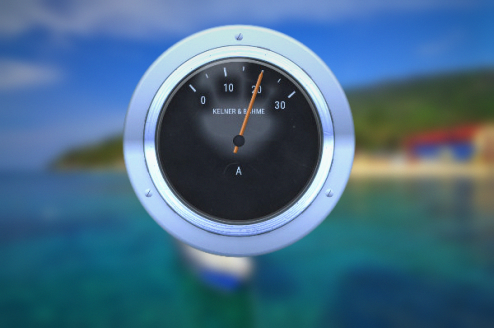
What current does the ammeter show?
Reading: 20 A
